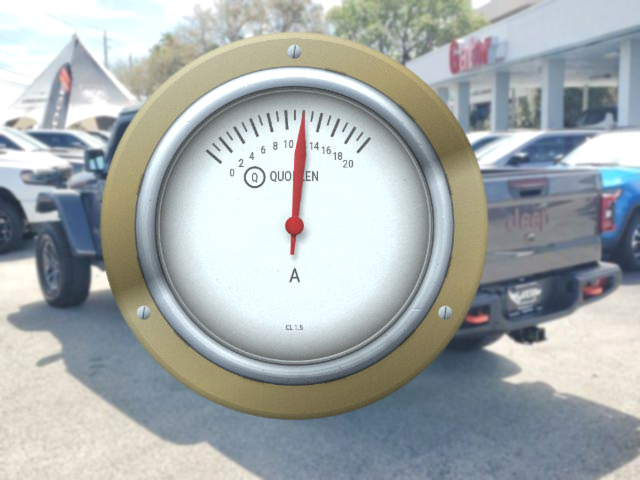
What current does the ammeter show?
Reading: 12 A
